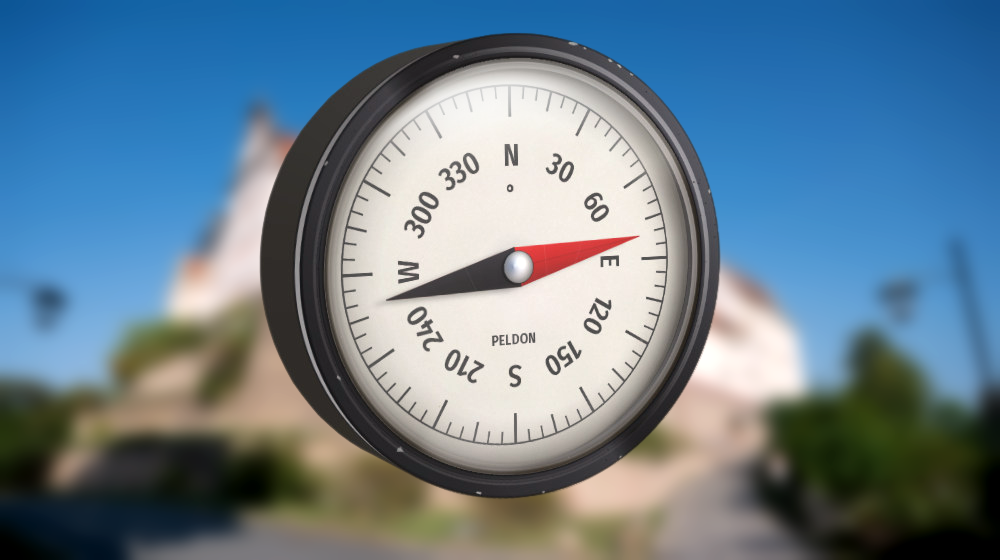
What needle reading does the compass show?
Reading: 80 °
